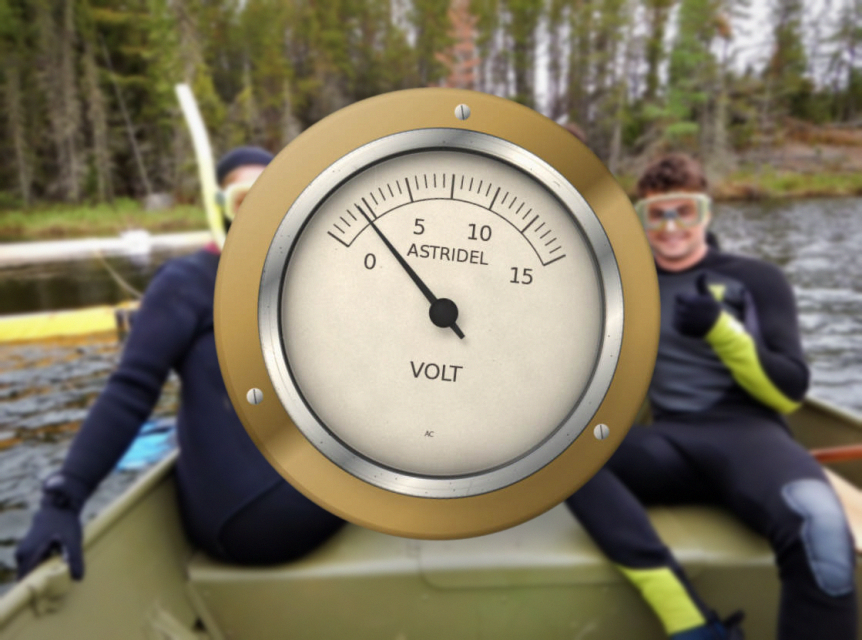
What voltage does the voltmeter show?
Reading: 2 V
